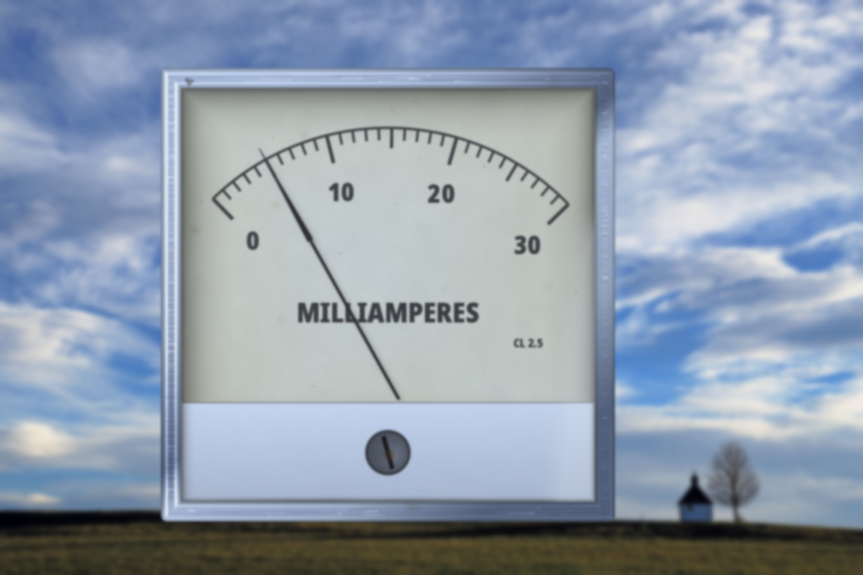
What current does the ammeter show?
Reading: 5 mA
